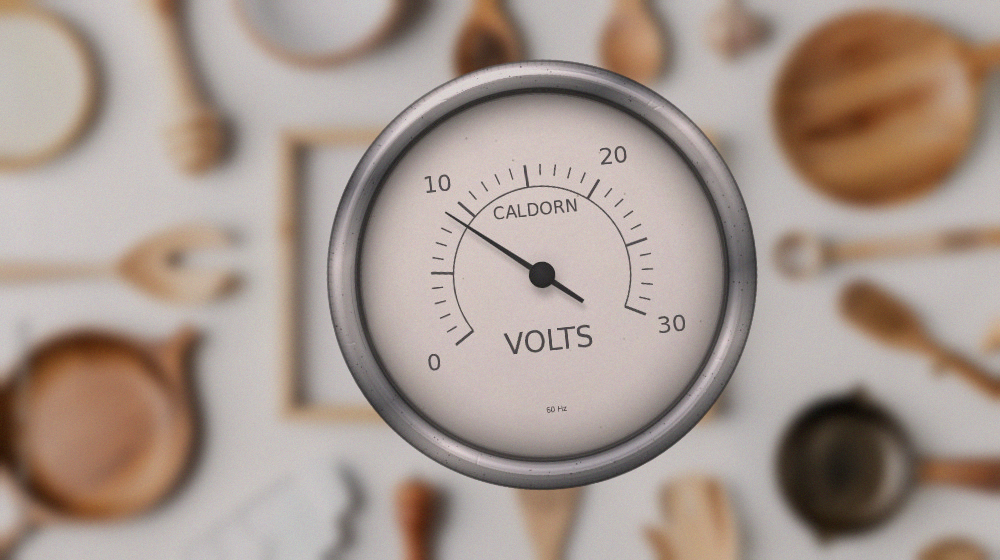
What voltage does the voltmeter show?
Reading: 9 V
